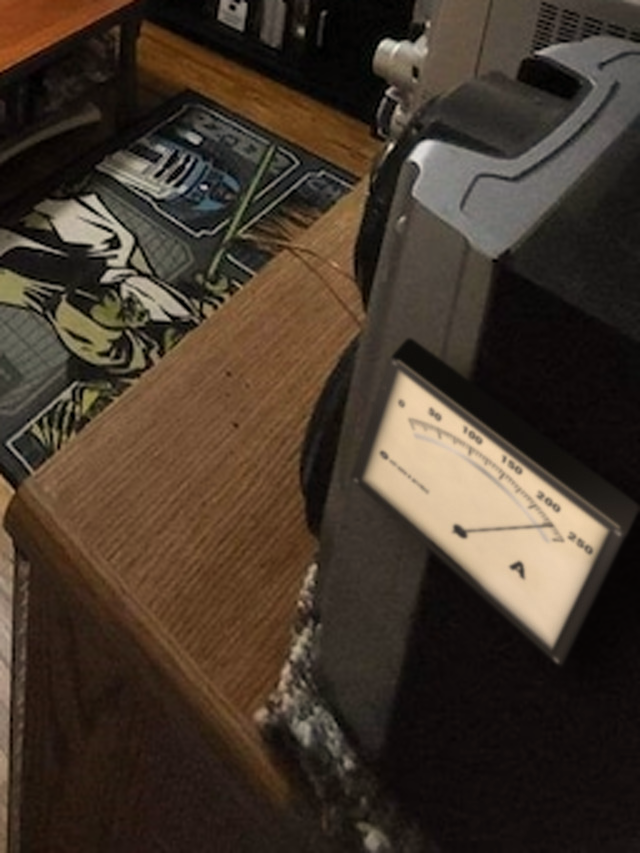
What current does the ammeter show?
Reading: 225 A
